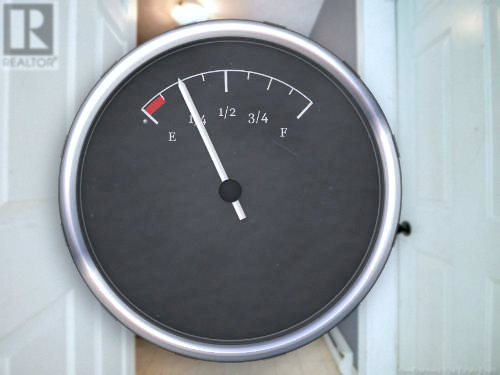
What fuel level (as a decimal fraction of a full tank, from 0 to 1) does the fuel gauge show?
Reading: 0.25
